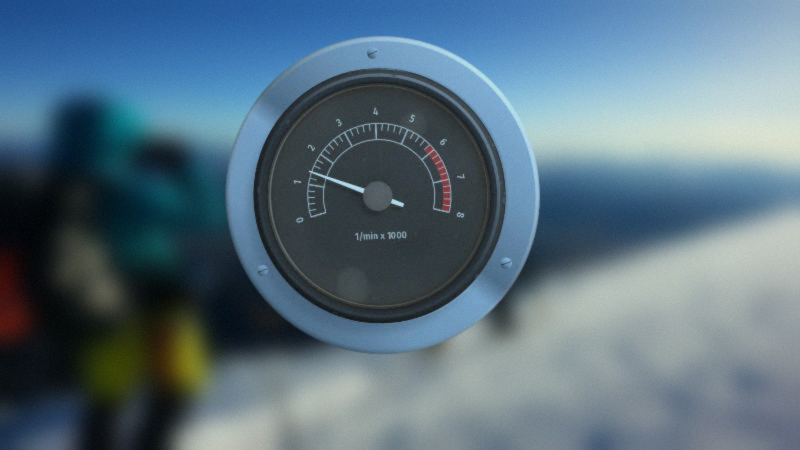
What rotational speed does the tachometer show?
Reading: 1400 rpm
